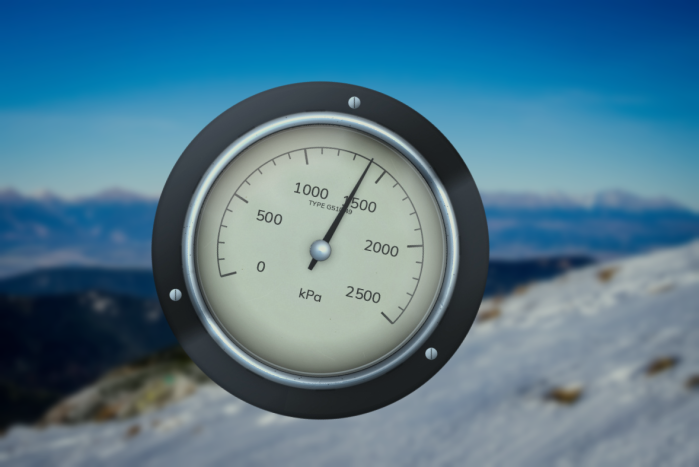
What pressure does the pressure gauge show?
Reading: 1400 kPa
